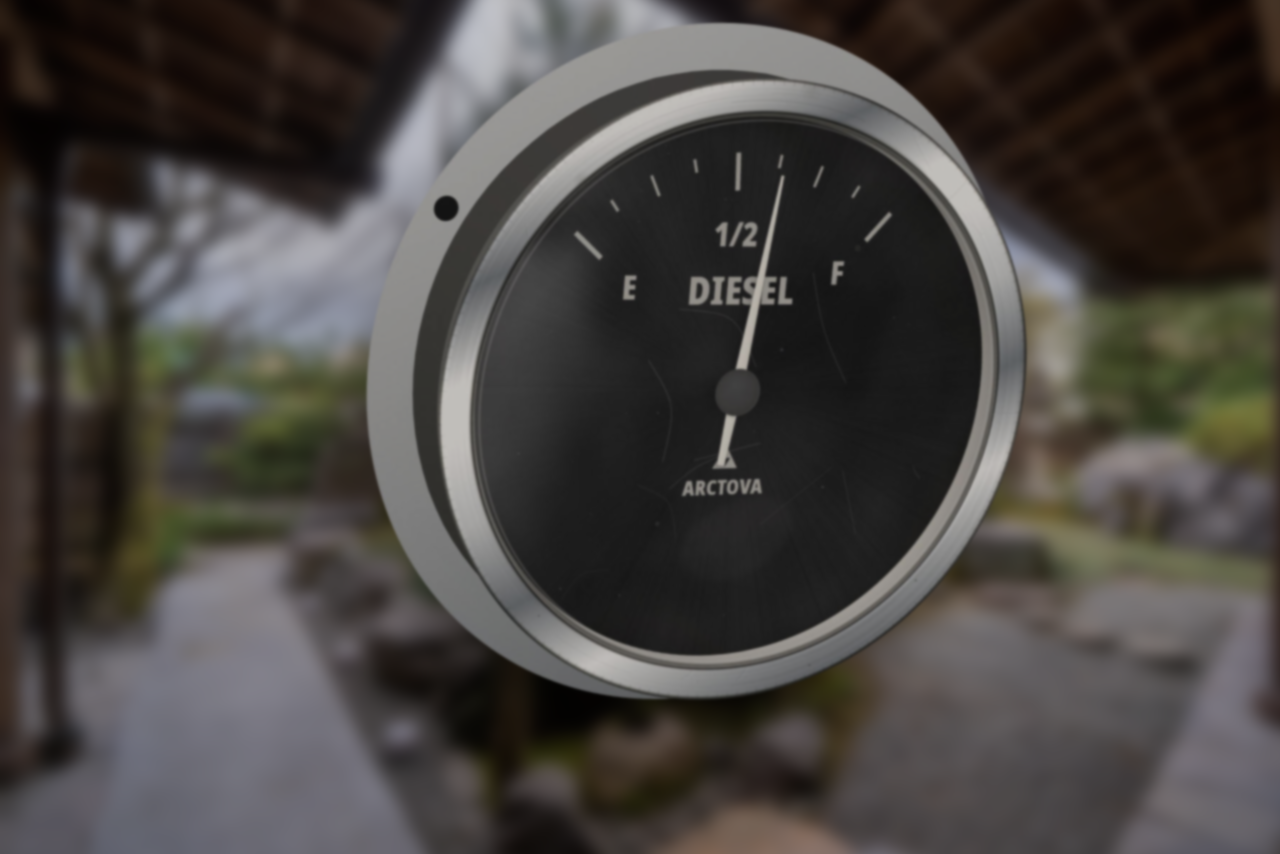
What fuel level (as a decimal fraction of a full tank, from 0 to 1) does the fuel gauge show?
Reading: 0.625
